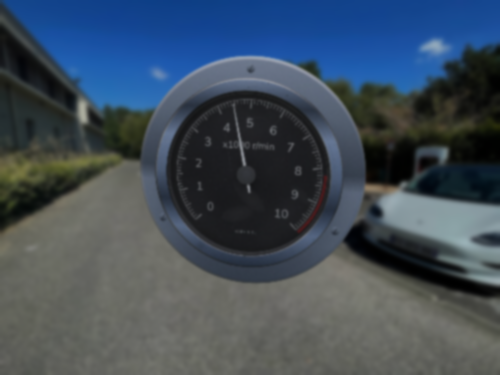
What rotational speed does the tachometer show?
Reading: 4500 rpm
